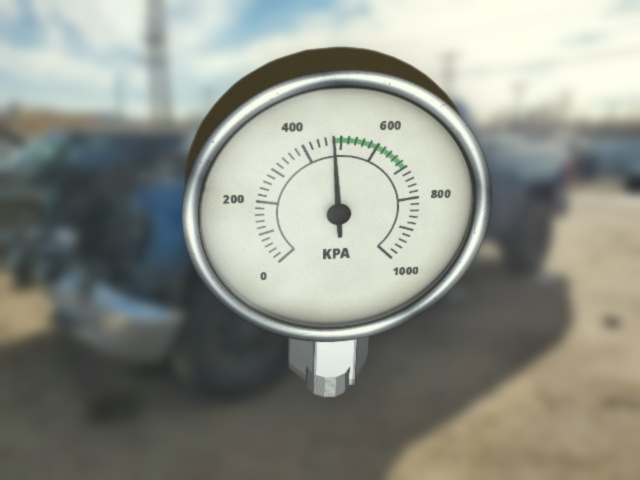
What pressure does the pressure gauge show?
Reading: 480 kPa
